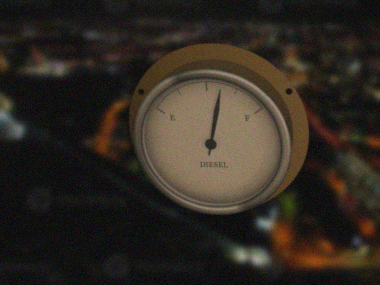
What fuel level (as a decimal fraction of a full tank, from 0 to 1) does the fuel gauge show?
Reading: 0.625
